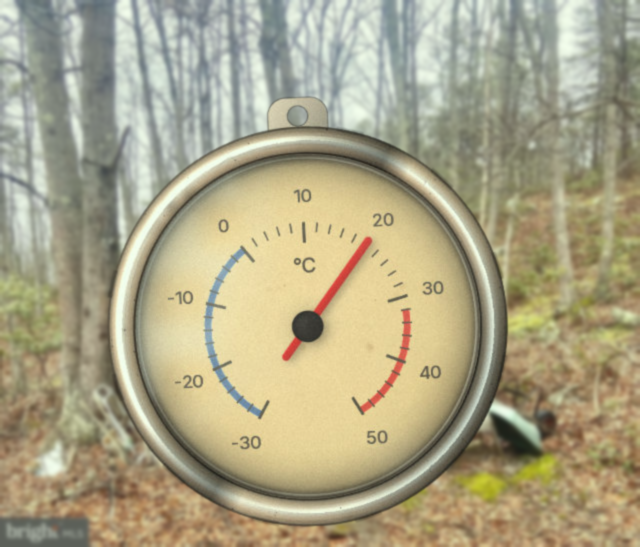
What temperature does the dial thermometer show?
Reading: 20 °C
